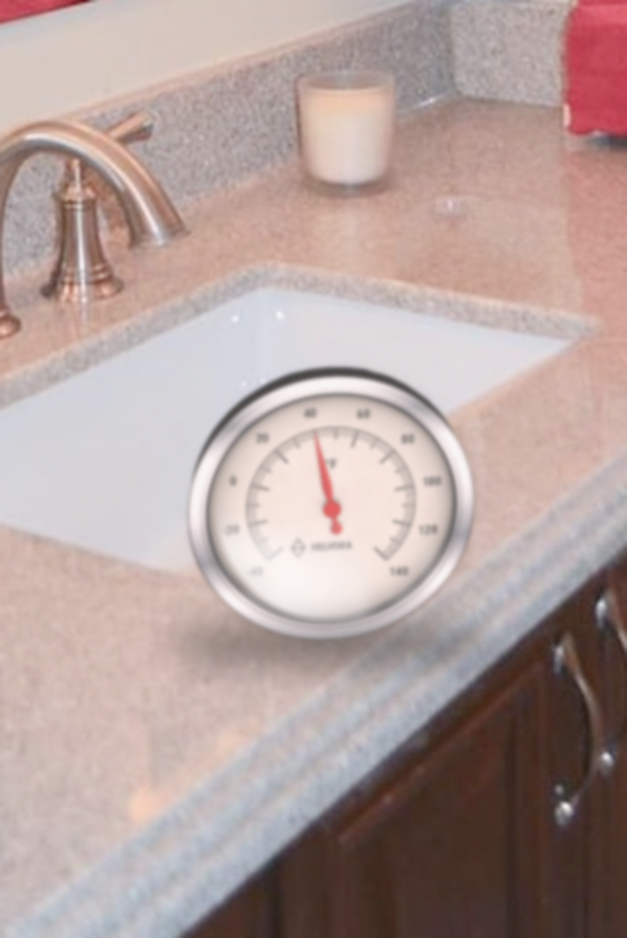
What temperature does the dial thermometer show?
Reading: 40 °F
